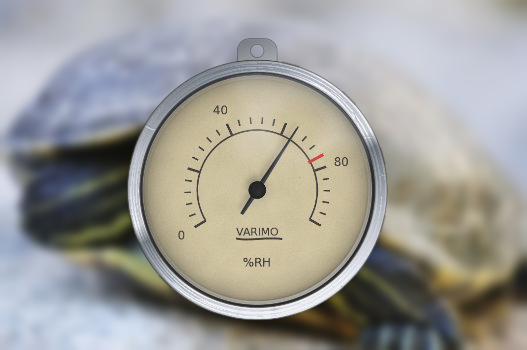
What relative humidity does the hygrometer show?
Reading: 64 %
